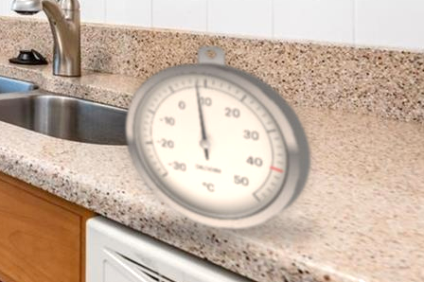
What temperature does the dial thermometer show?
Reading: 8 °C
